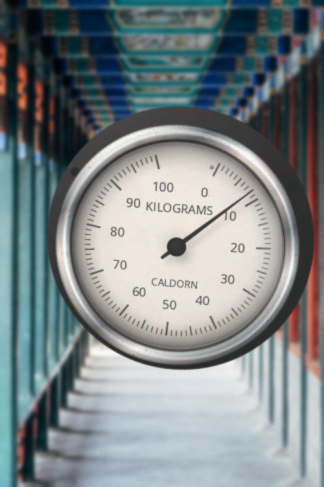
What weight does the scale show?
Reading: 8 kg
